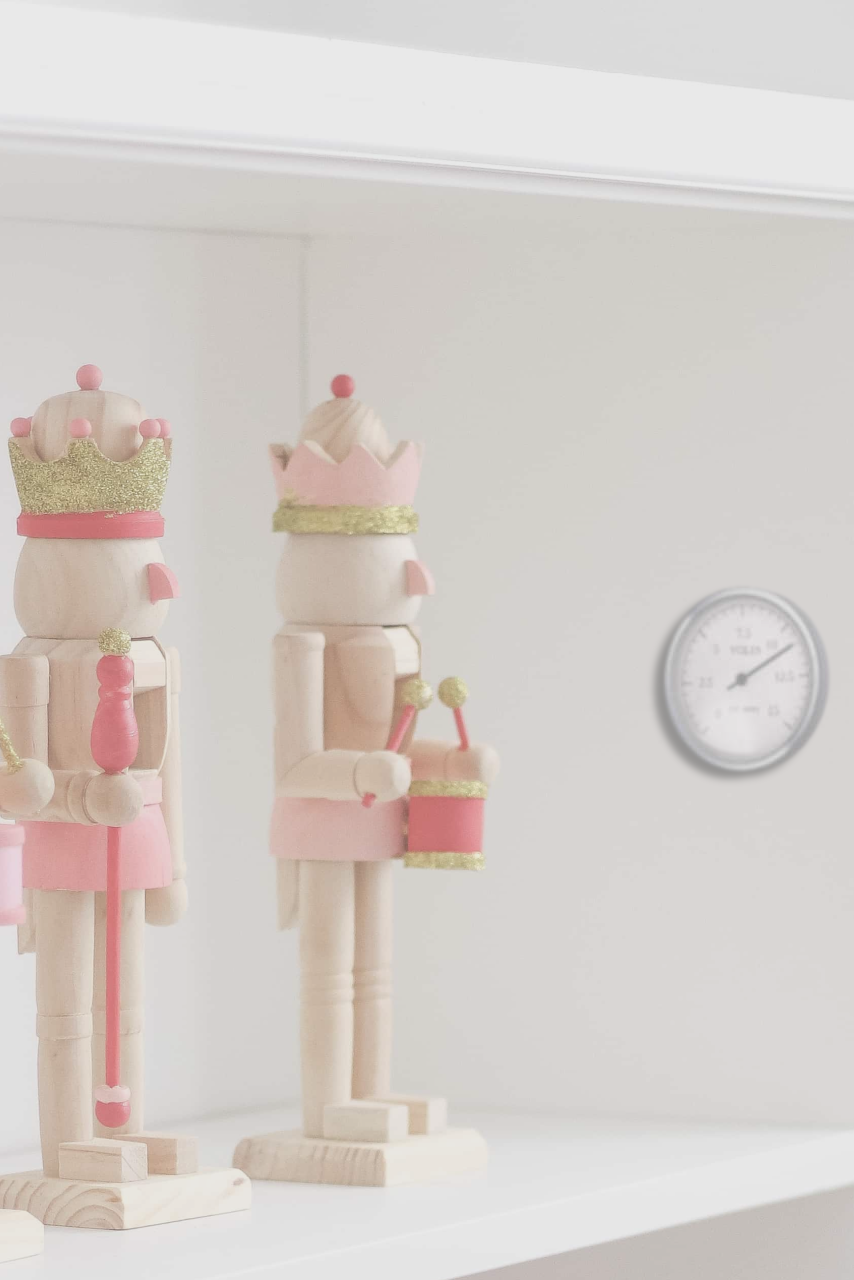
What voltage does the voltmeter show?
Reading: 11 V
